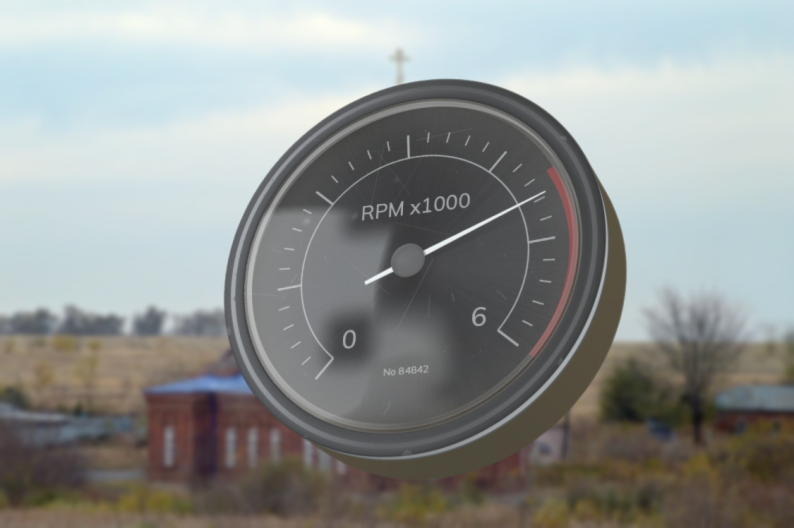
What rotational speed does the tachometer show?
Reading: 4600 rpm
